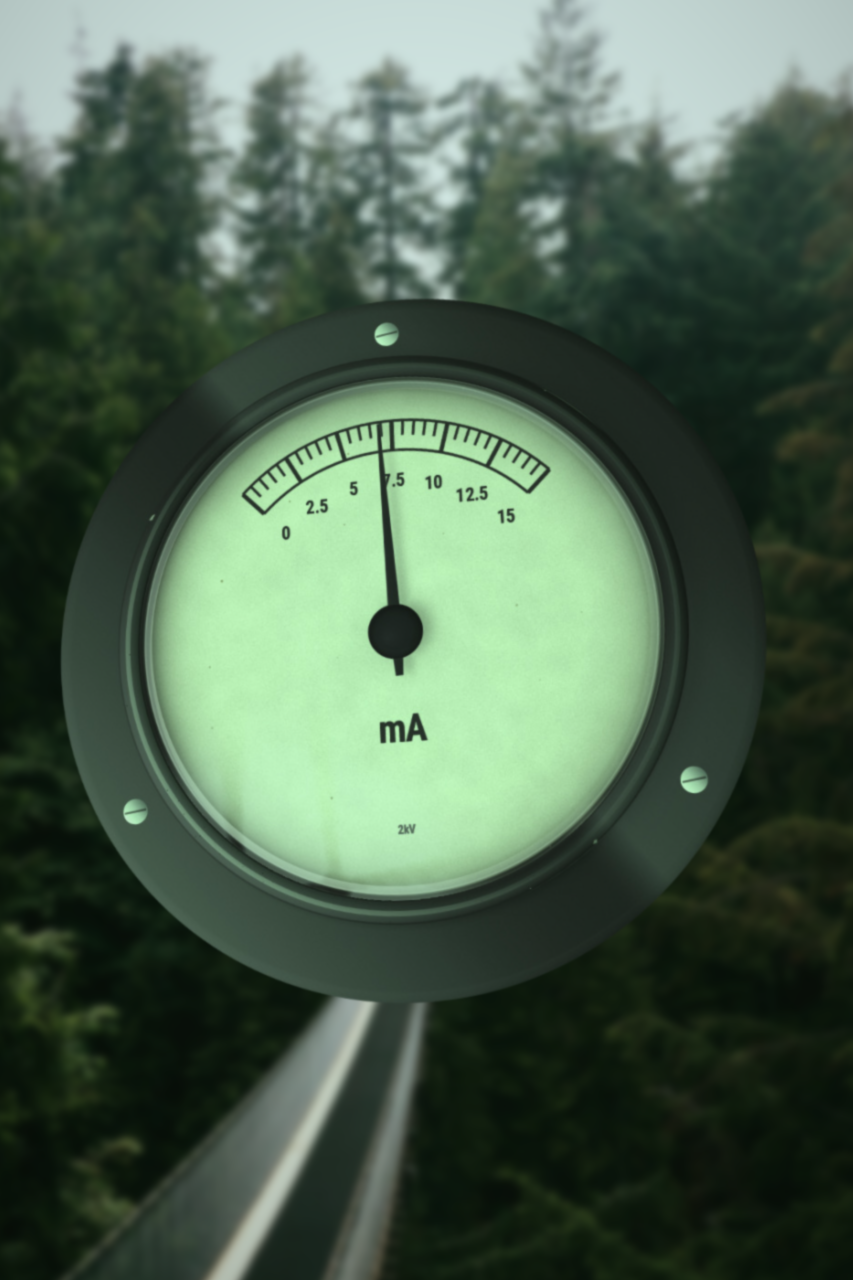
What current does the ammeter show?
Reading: 7 mA
